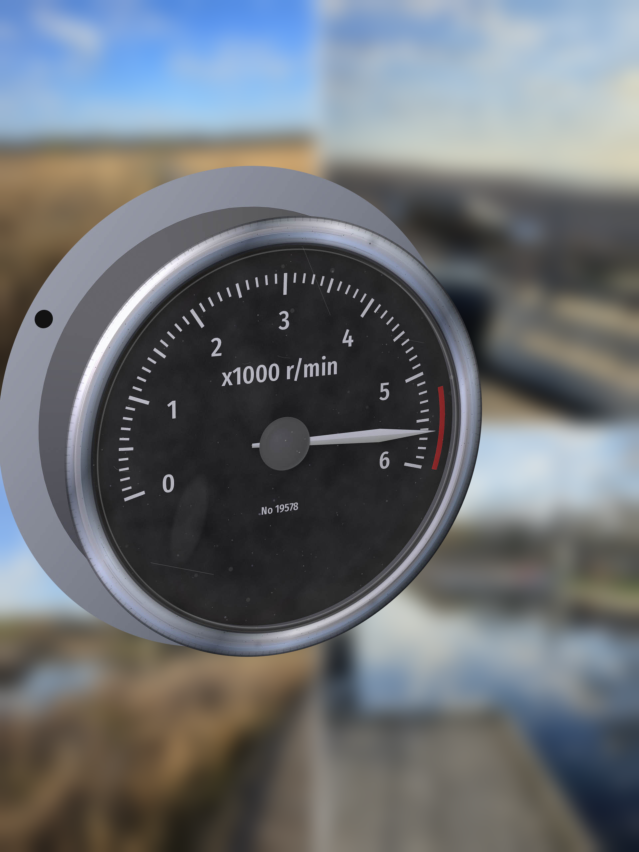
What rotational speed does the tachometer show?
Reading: 5600 rpm
